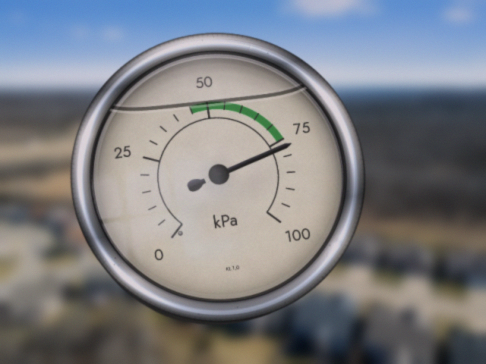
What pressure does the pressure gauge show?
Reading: 77.5 kPa
